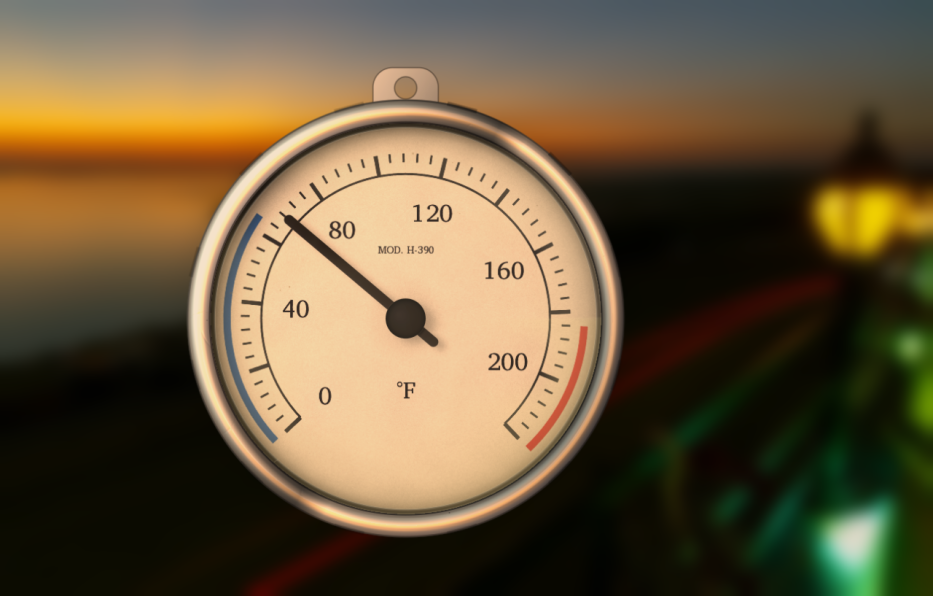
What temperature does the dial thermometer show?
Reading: 68 °F
